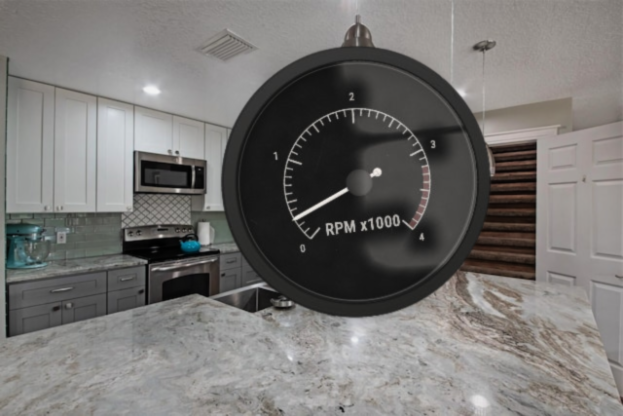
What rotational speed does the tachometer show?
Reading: 300 rpm
